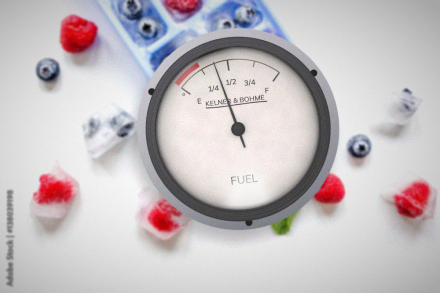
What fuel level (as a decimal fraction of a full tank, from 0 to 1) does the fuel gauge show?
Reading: 0.375
